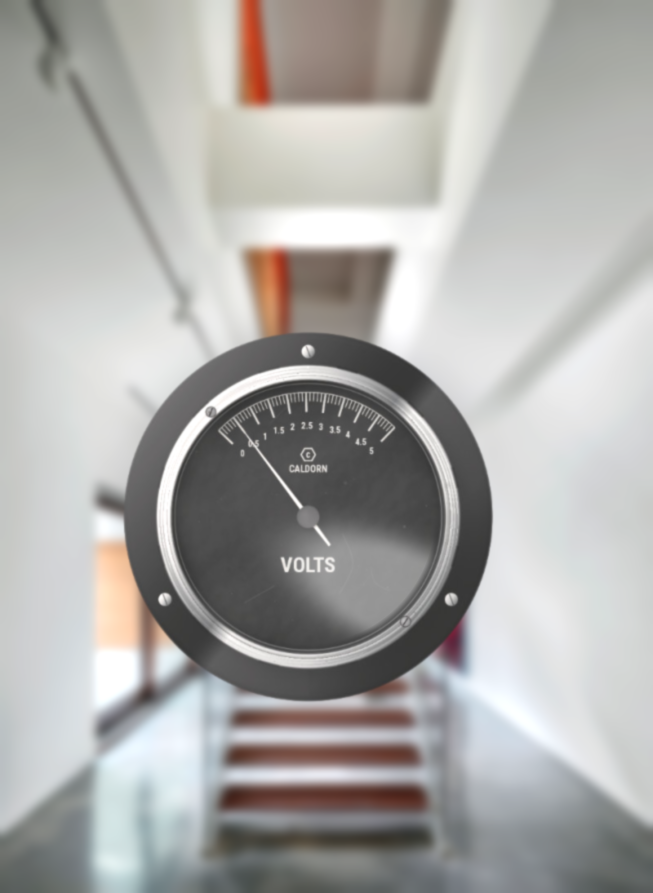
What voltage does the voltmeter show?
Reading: 0.5 V
